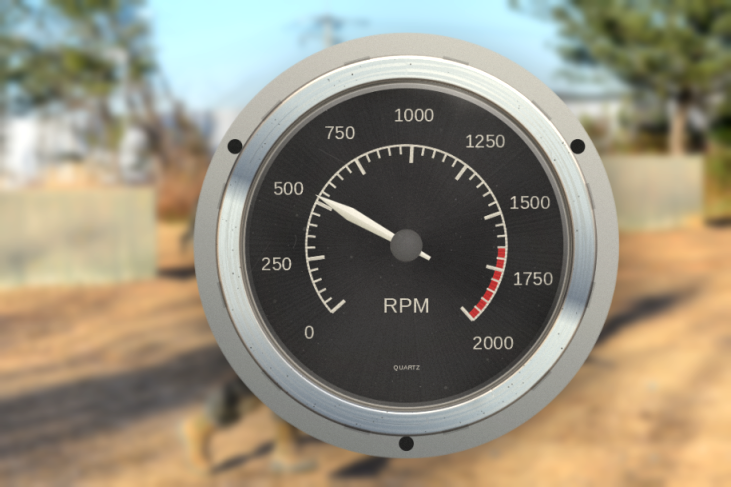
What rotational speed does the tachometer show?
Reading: 525 rpm
